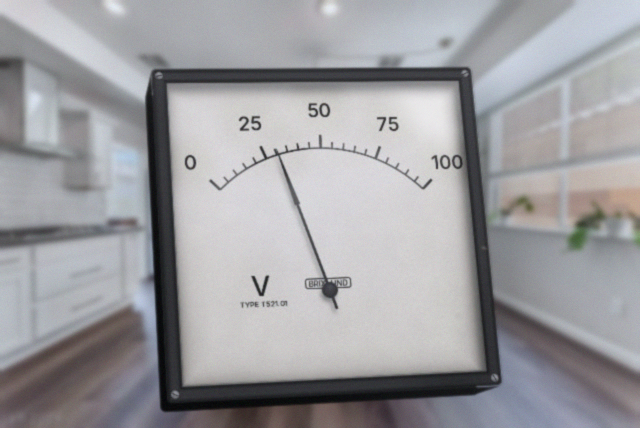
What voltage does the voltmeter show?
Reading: 30 V
